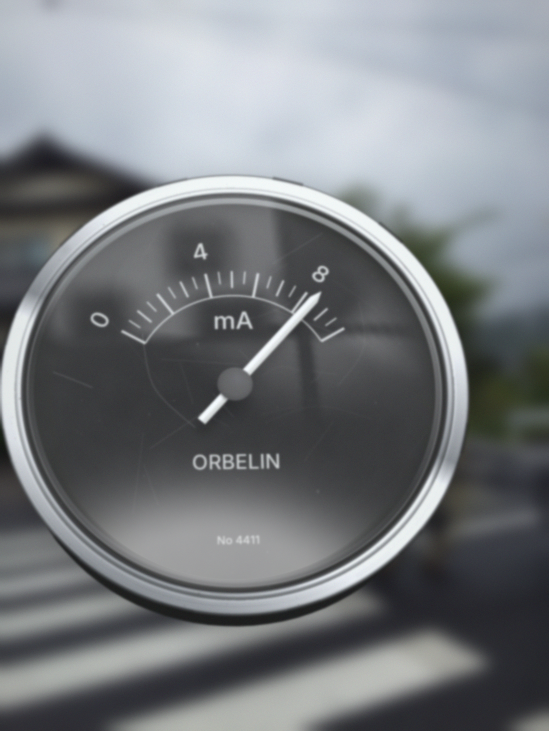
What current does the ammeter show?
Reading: 8.5 mA
